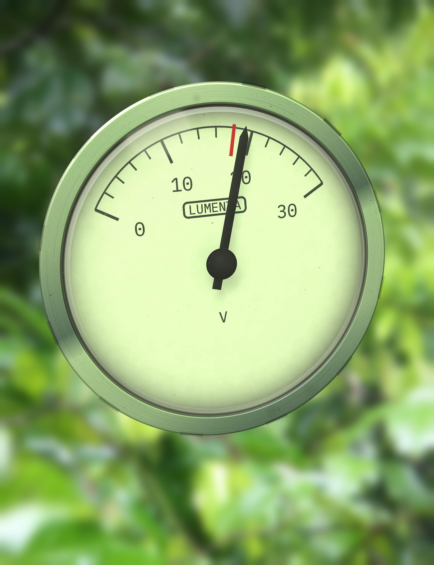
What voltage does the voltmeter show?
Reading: 19 V
